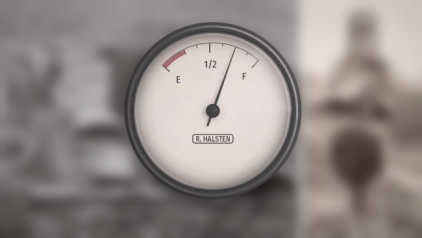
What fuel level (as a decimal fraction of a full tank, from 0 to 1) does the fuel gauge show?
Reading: 0.75
